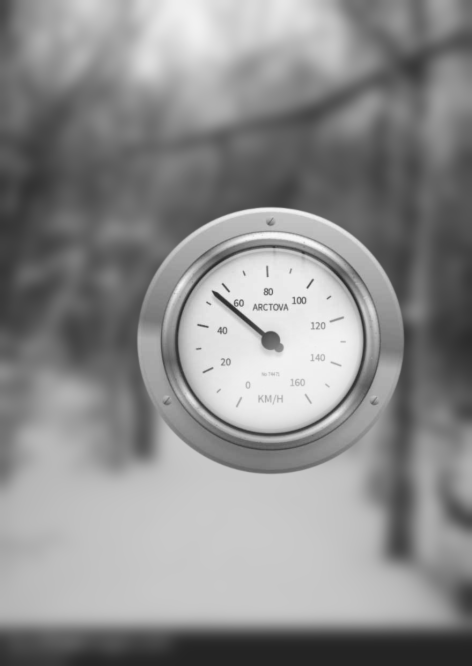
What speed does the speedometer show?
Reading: 55 km/h
